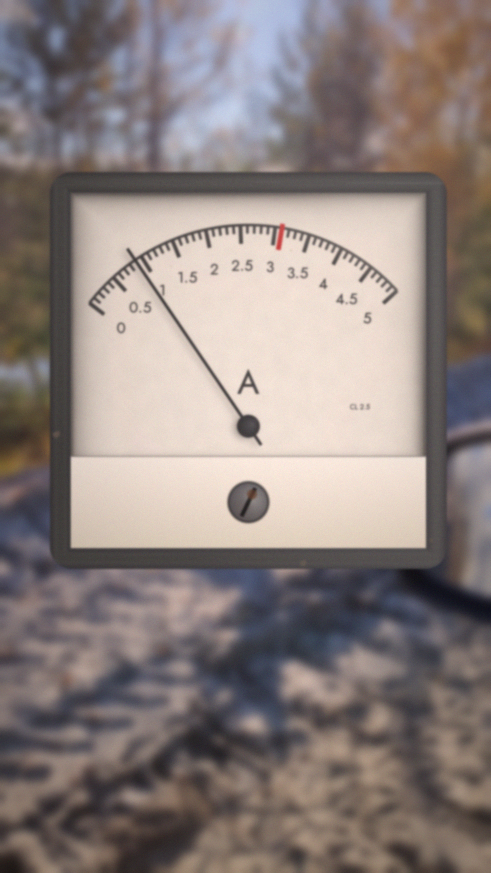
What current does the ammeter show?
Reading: 0.9 A
